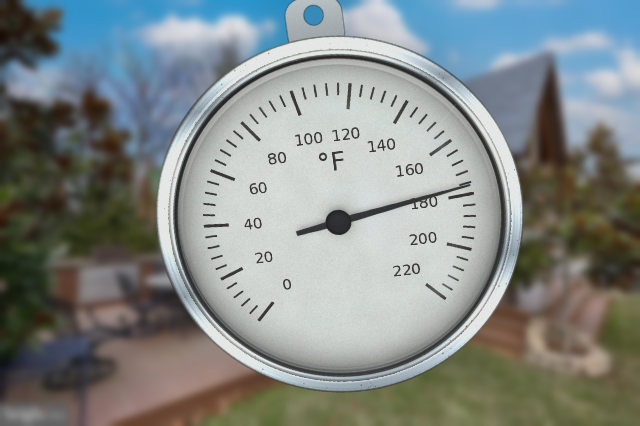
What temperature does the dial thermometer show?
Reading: 176 °F
